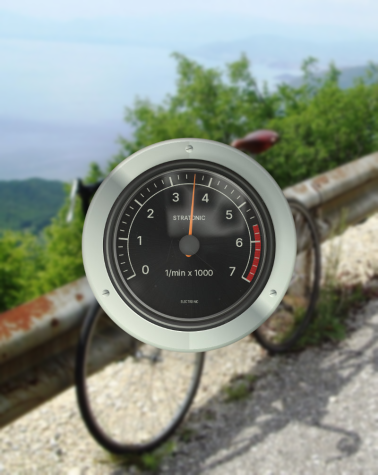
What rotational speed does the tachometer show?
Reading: 3600 rpm
